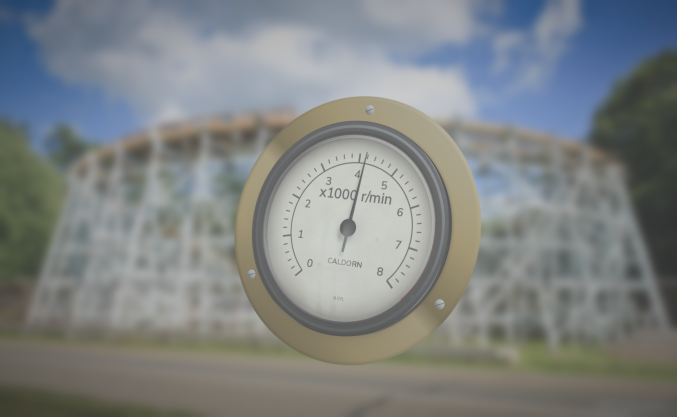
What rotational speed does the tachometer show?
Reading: 4200 rpm
